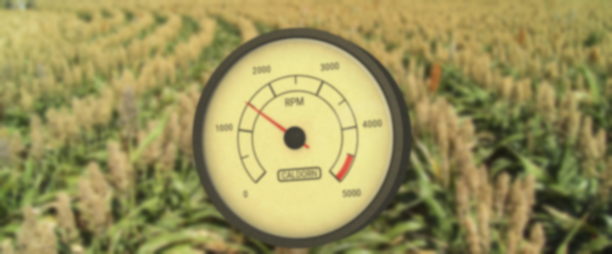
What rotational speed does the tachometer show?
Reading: 1500 rpm
